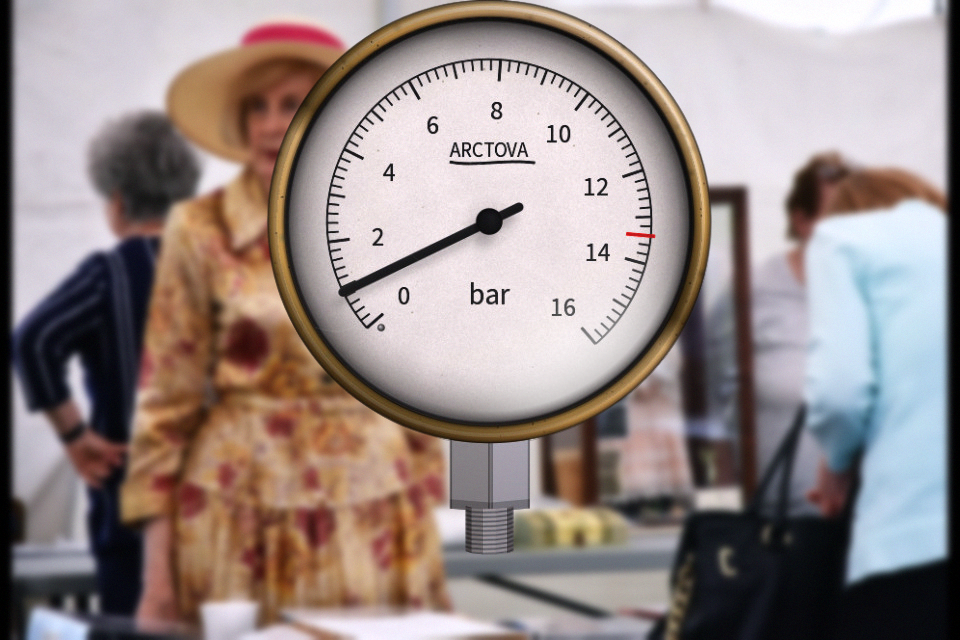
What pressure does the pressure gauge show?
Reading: 0.9 bar
